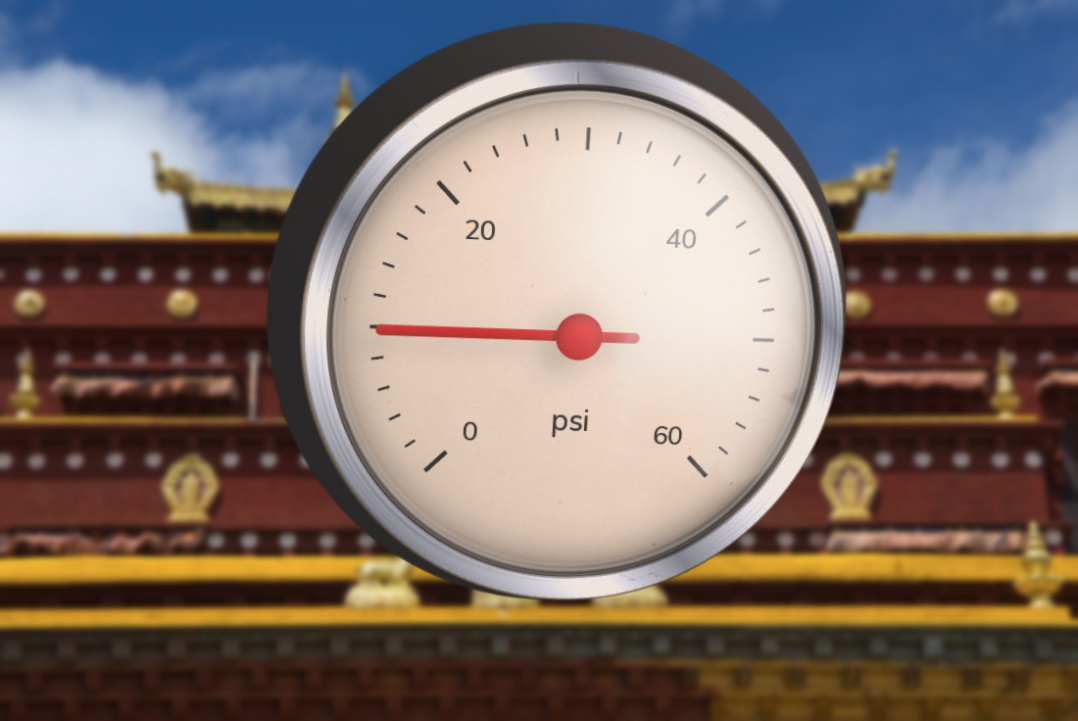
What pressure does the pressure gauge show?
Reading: 10 psi
